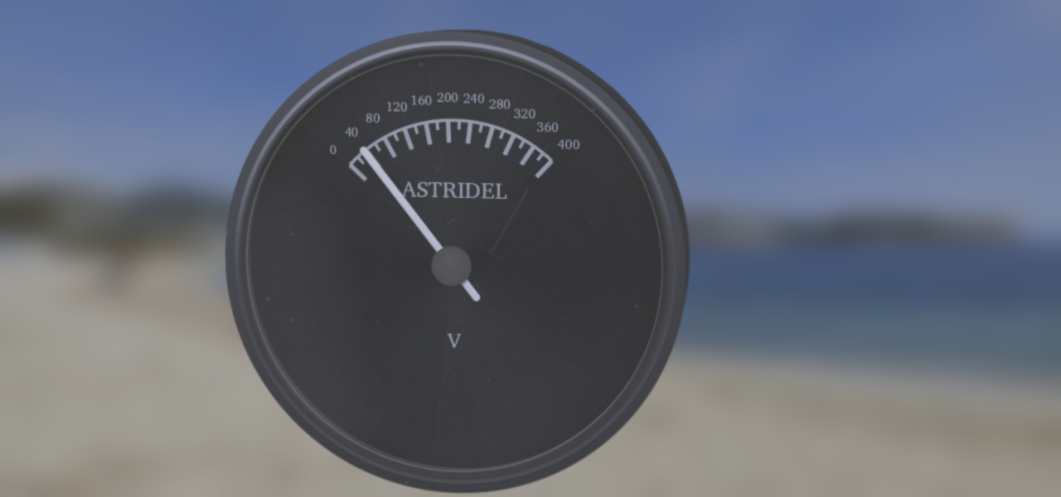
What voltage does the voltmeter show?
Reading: 40 V
